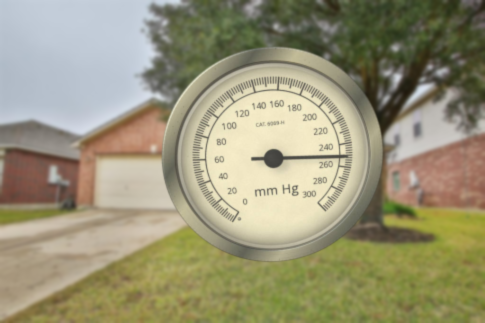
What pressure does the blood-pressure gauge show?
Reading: 250 mmHg
